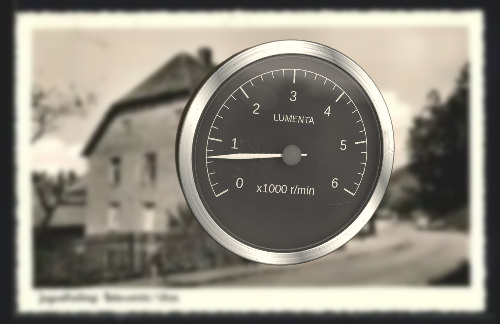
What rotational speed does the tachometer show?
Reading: 700 rpm
